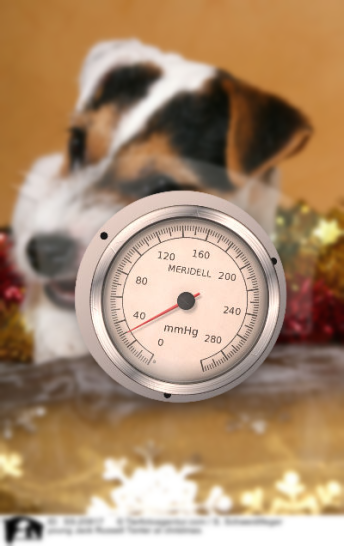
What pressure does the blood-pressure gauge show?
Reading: 30 mmHg
